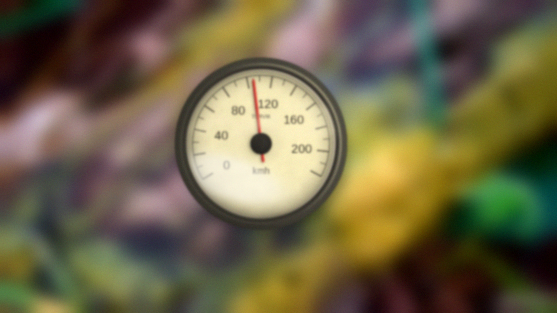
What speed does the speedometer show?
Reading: 105 km/h
